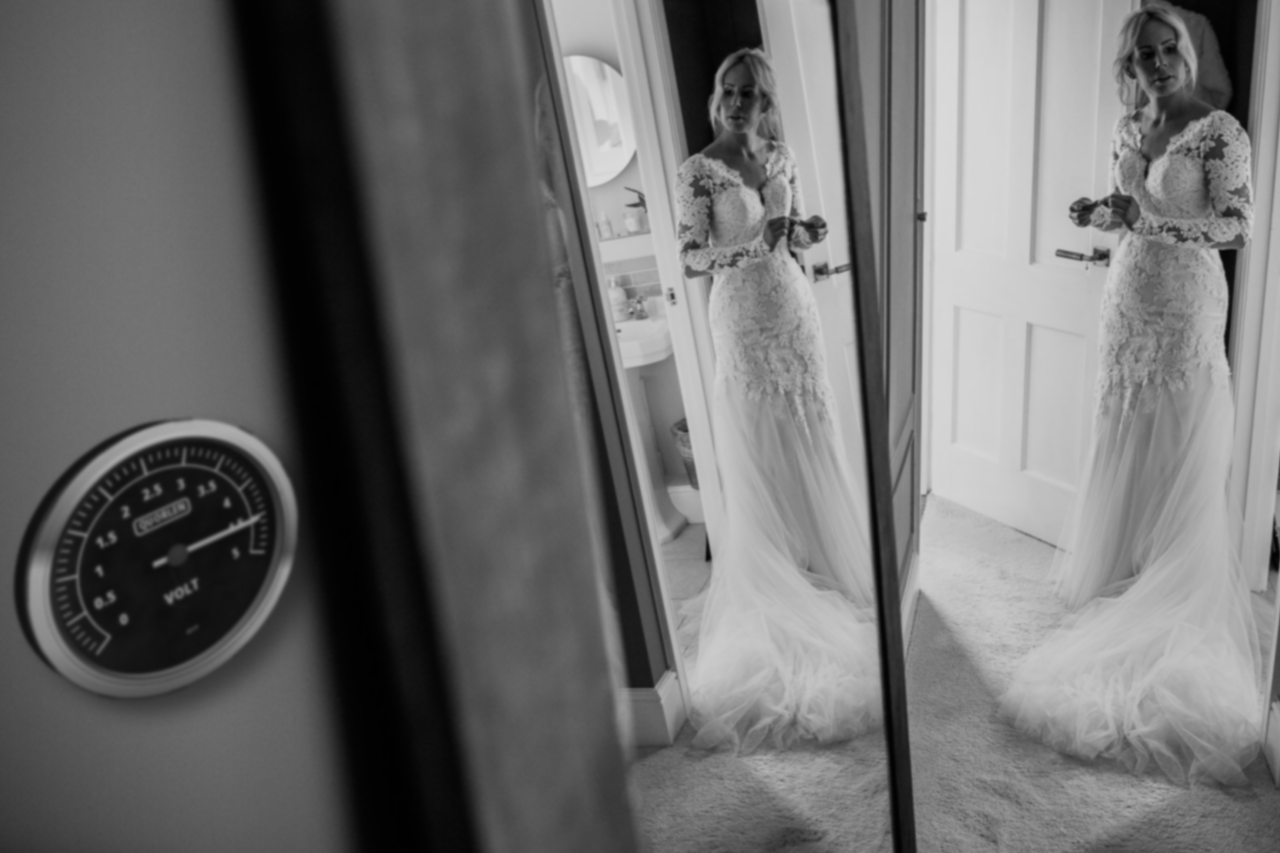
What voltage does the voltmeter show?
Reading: 4.5 V
